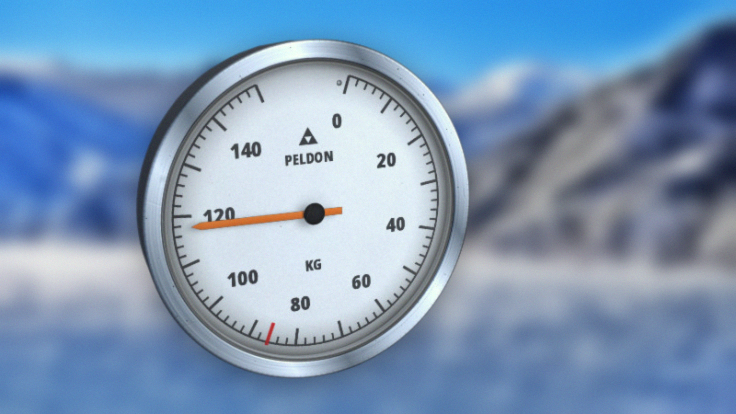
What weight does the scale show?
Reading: 118 kg
